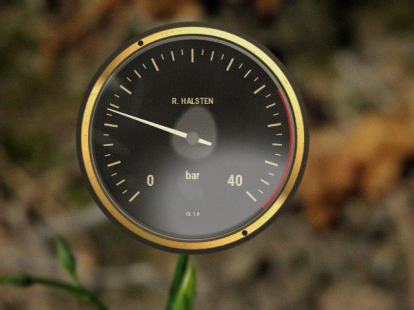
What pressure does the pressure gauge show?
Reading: 9.5 bar
